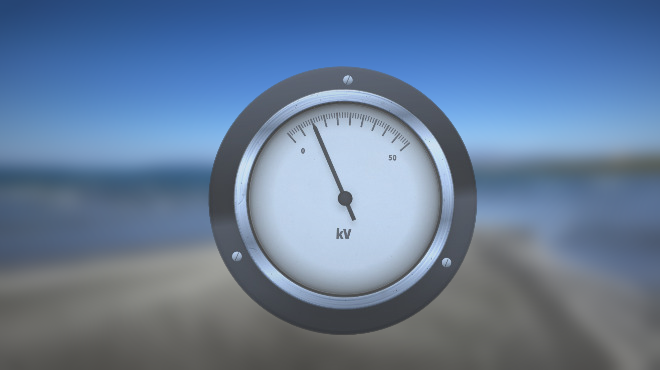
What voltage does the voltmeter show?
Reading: 10 kV
